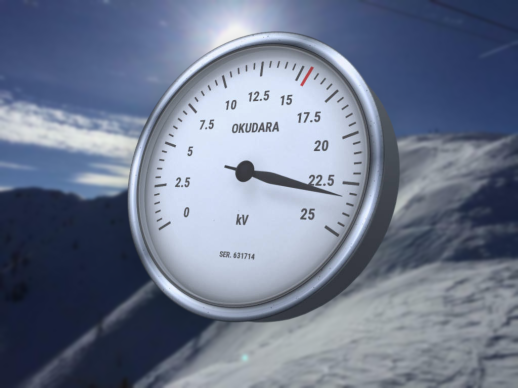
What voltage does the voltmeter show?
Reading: 23.25 kV
